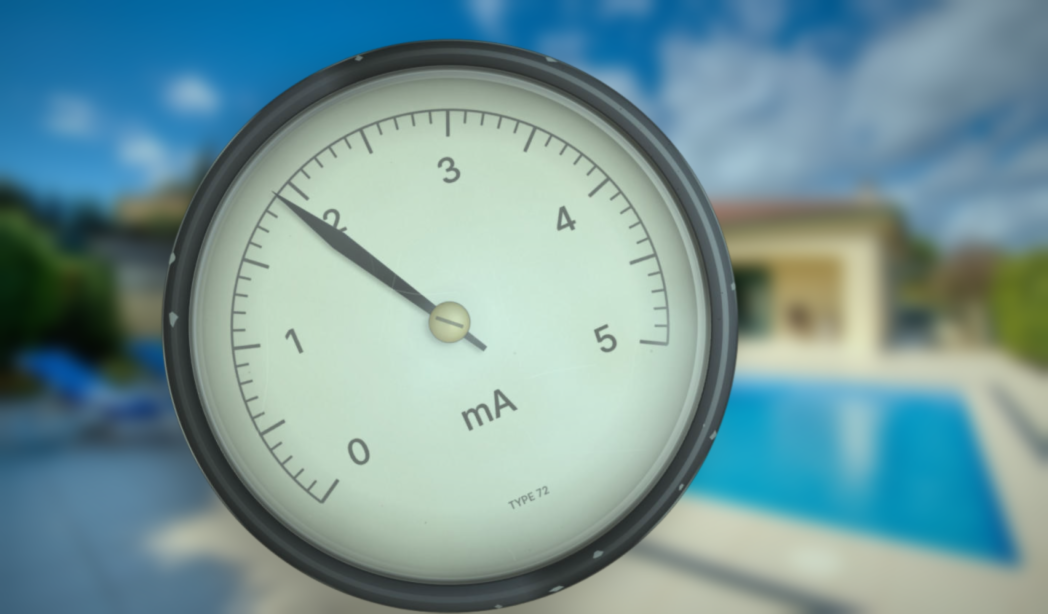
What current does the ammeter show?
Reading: 1.9 mA
